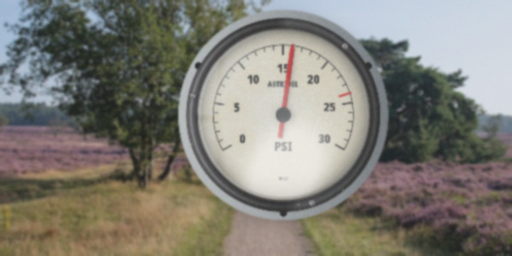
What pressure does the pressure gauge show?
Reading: 16 psi
